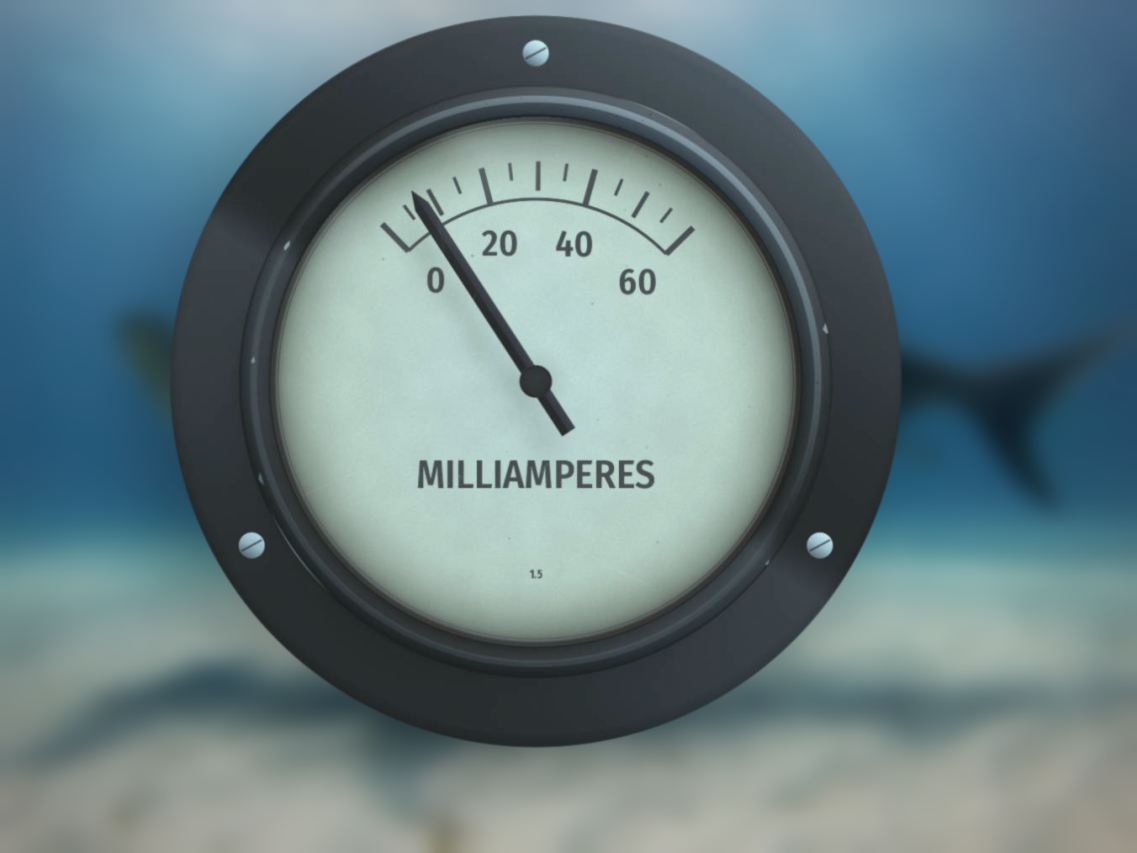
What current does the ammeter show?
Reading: 7.5 mA
